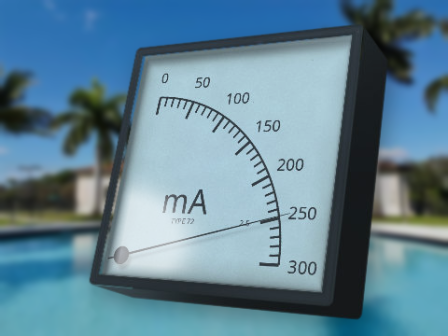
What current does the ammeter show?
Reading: 250 mA
